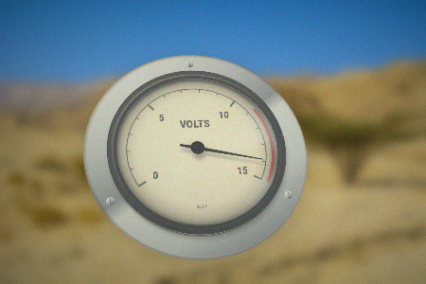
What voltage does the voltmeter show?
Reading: 14 V
